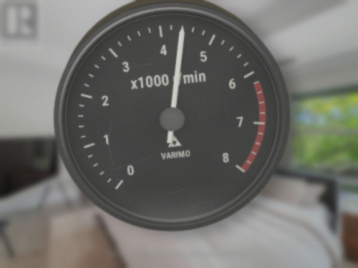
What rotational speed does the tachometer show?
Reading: 4400 rpm
